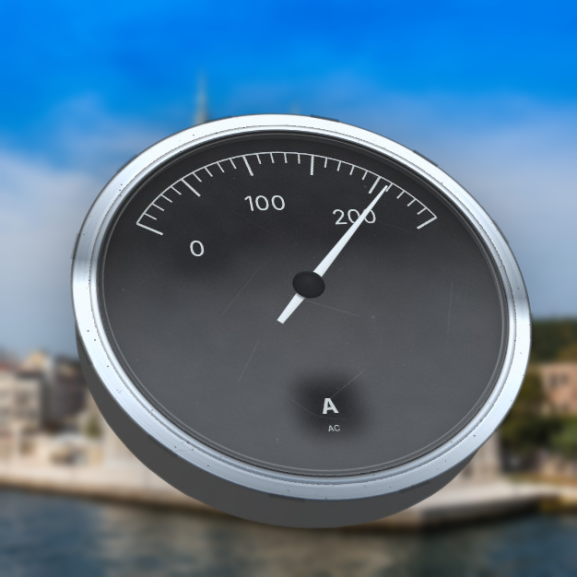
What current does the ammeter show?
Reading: 210 A
